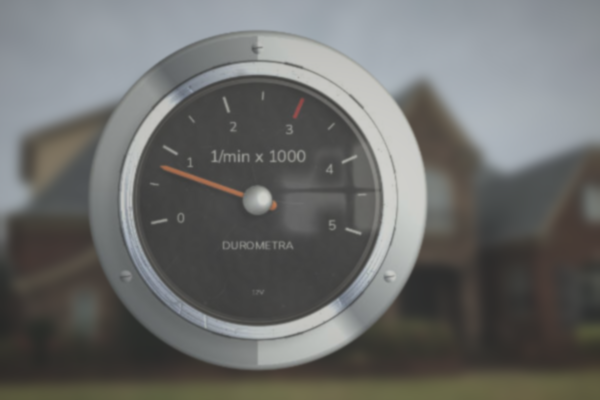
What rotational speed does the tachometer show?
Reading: 750 rpm
